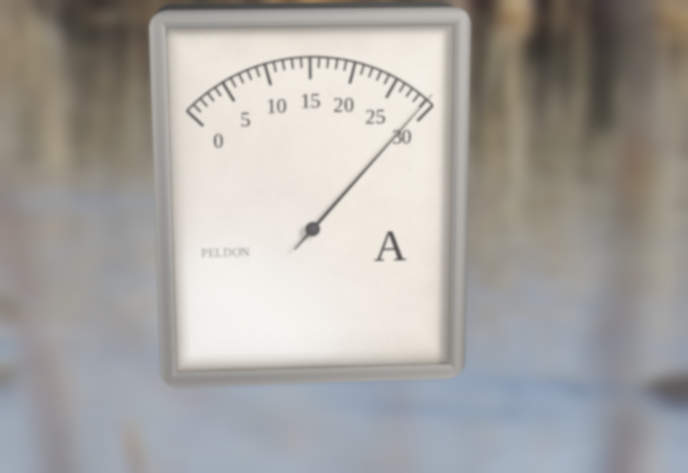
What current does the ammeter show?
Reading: 29 A
